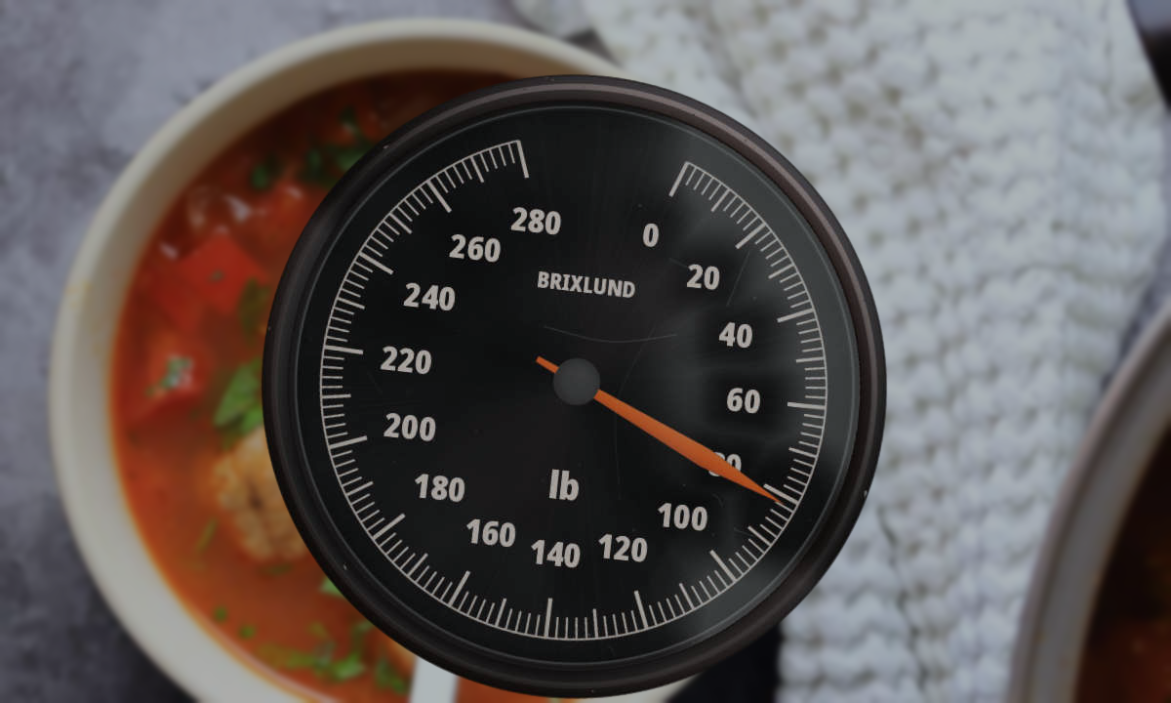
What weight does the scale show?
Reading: 82 lb
